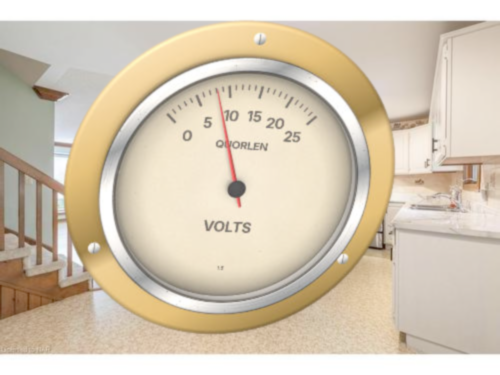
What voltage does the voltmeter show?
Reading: 8 V
